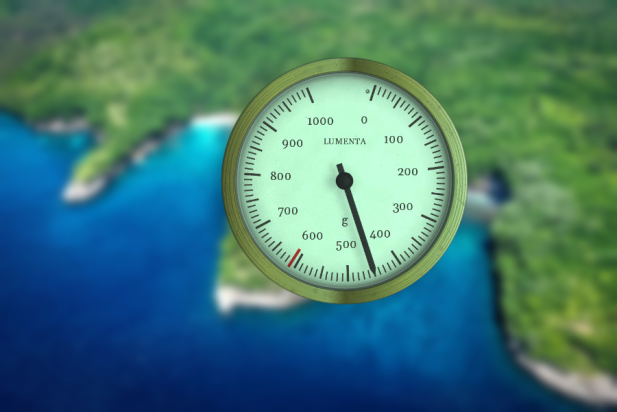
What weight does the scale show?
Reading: 450 g
